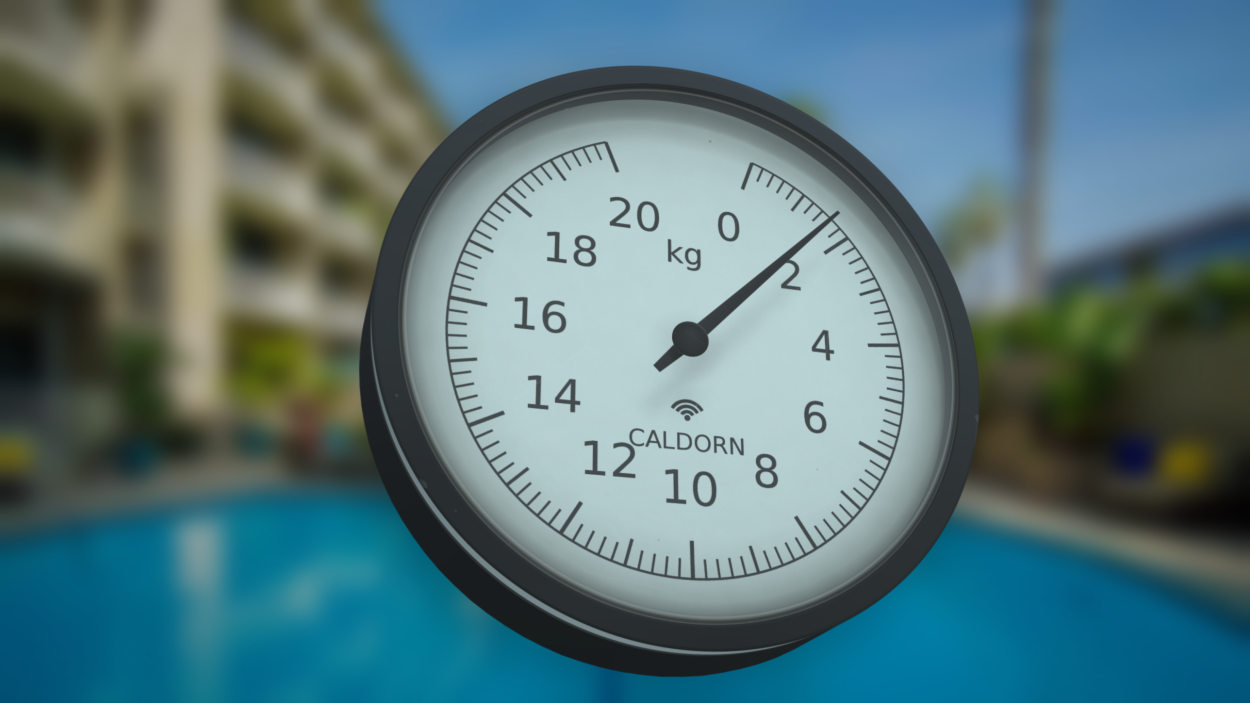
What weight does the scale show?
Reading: 1.6 kg
